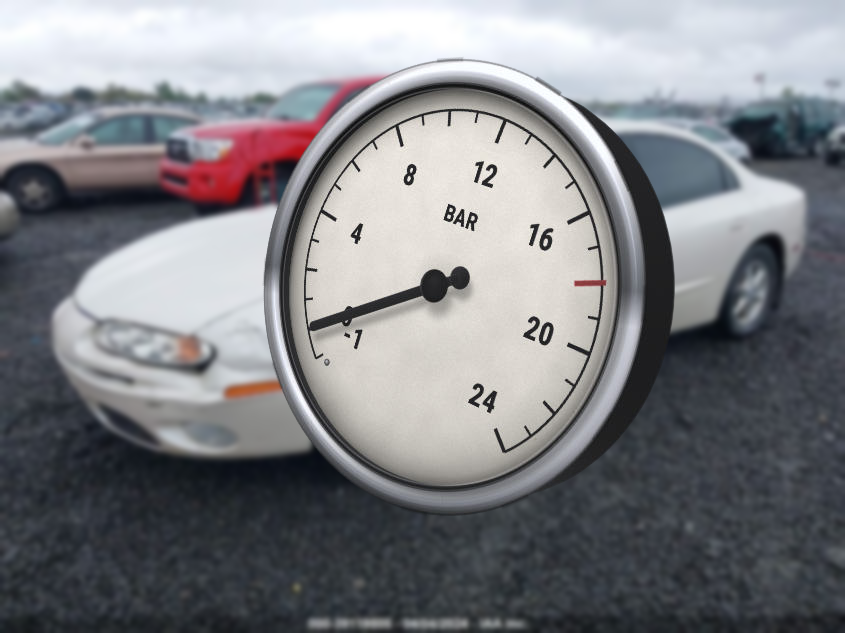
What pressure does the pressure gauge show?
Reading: 0 bar
